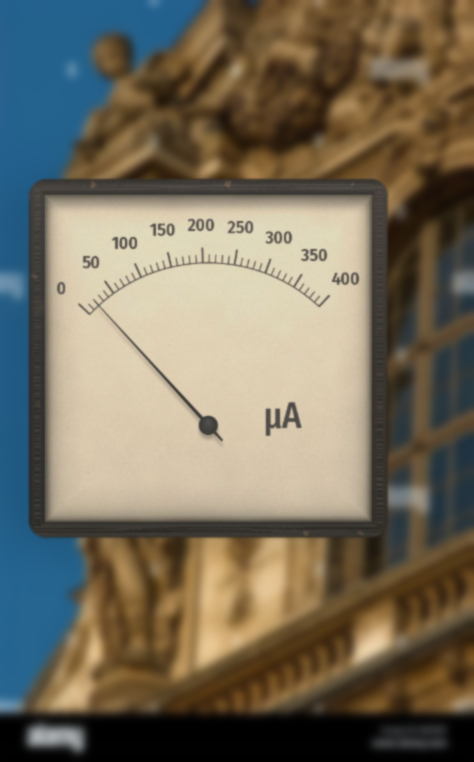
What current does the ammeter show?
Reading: 20 µA
